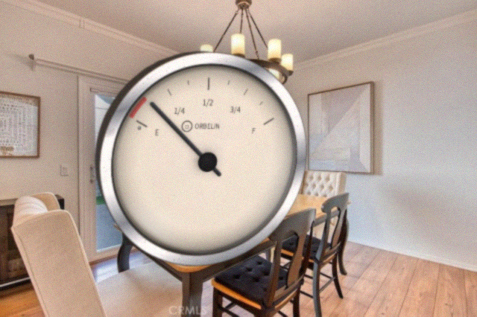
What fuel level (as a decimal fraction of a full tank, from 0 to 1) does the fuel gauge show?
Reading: 0.125
